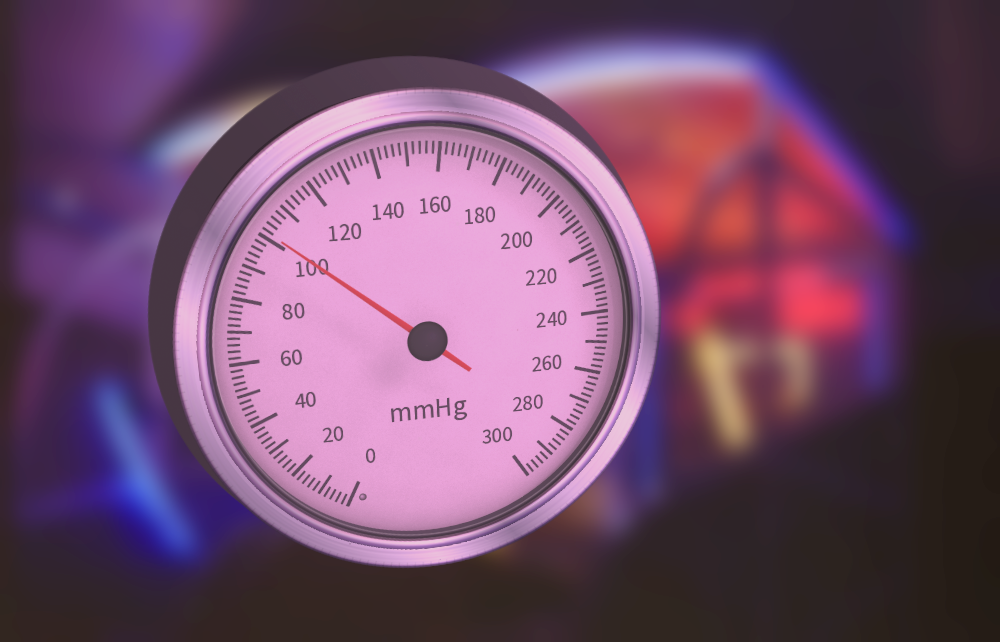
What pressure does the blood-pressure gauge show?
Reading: 102 mmHg
